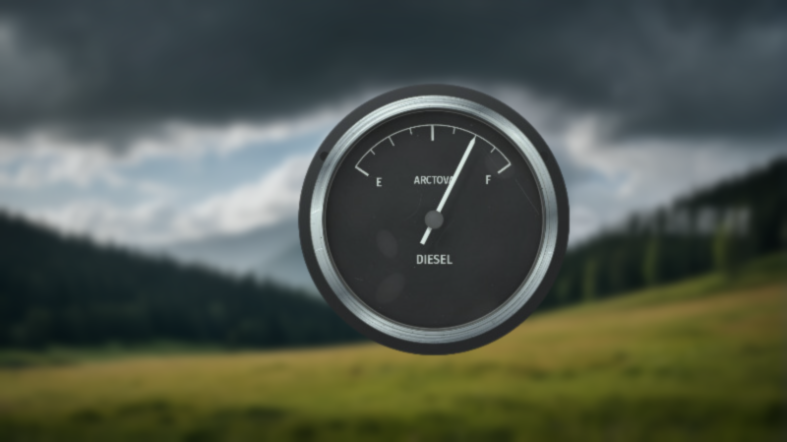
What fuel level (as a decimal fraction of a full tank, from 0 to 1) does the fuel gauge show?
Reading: 0.75
